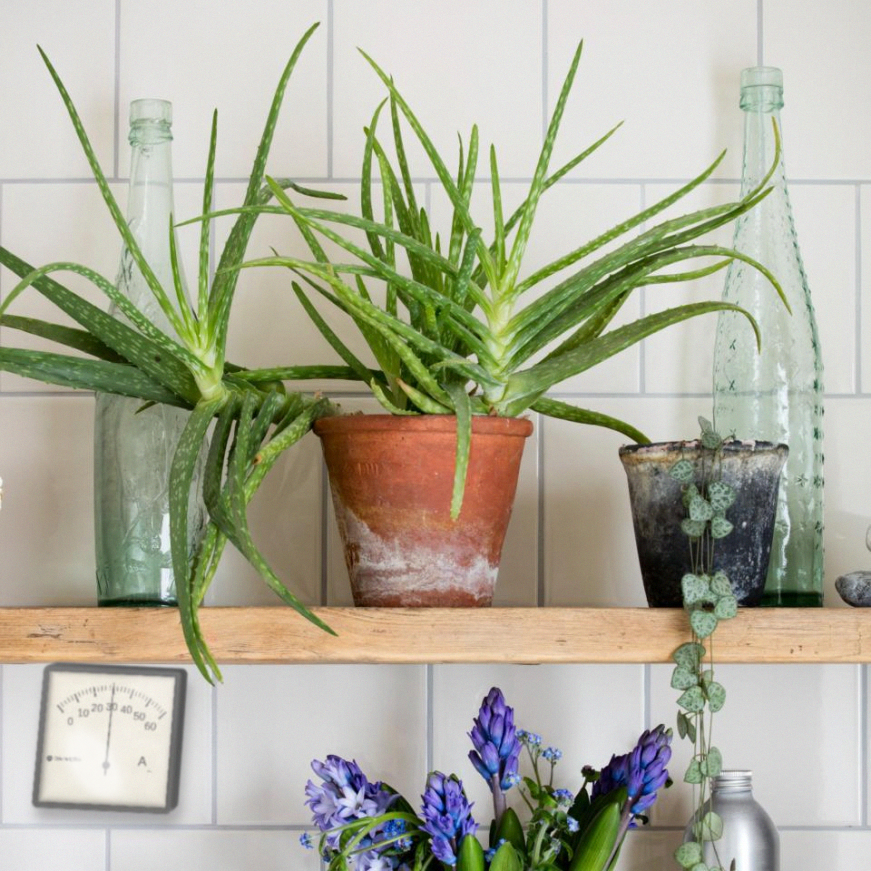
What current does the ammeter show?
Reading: 30 A
